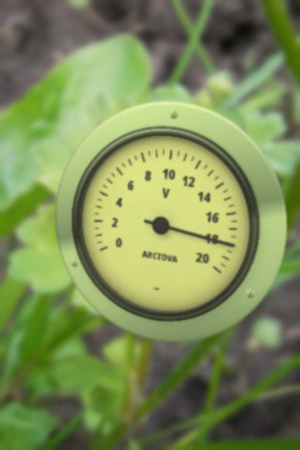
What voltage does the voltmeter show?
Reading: 18 V
